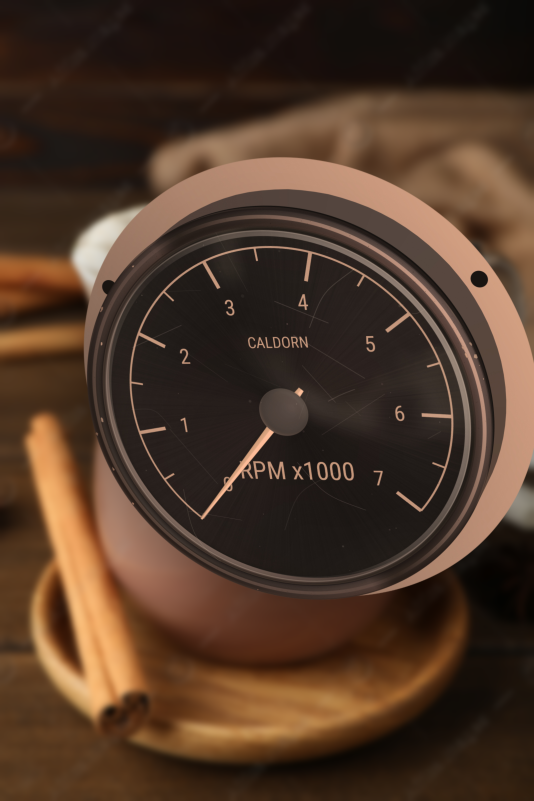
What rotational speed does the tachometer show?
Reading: 0 rpm
